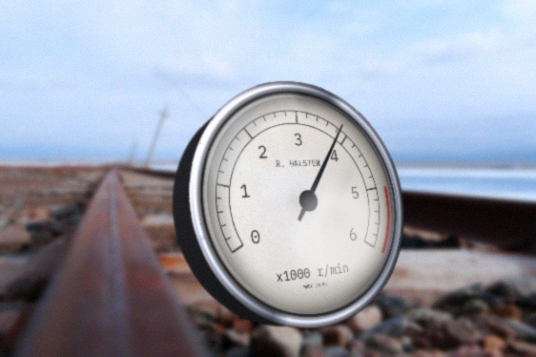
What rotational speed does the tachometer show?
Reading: 3800 rpm
